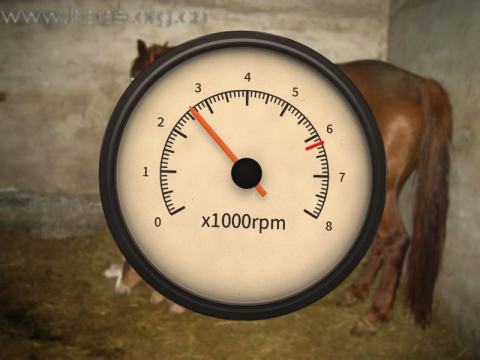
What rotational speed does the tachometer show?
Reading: 2600 rpm
